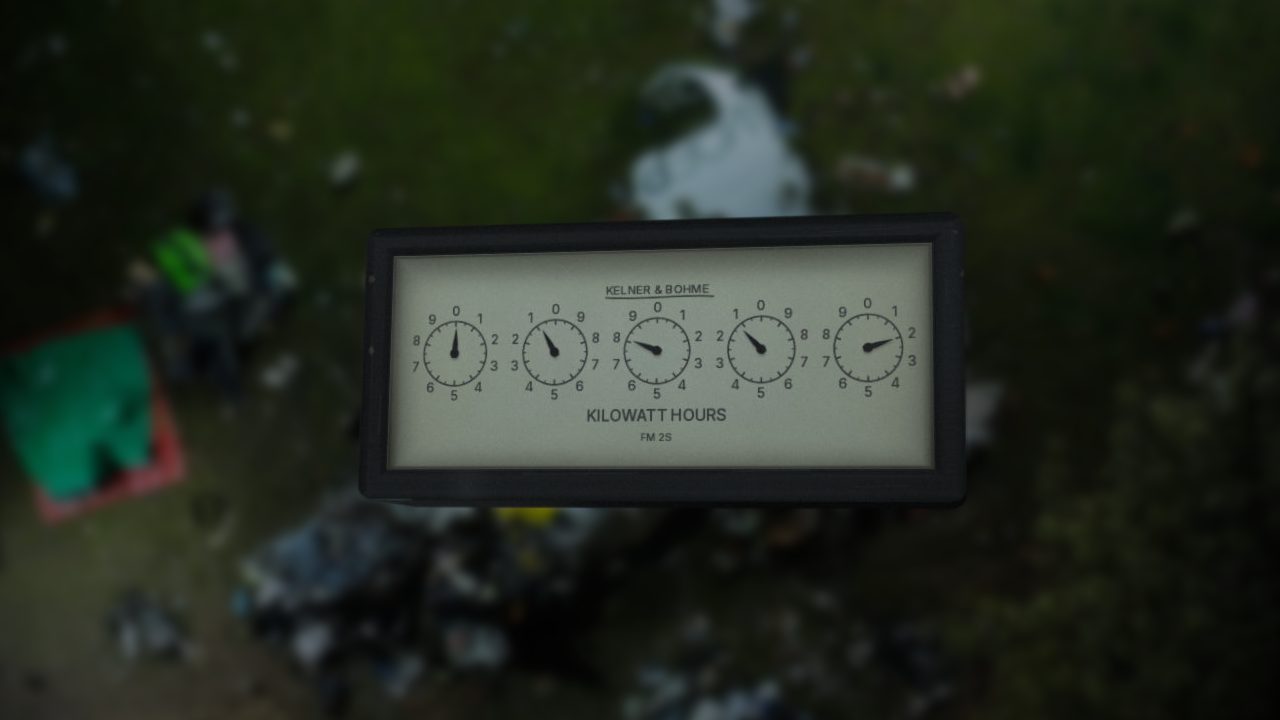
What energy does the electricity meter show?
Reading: 812 kWh
